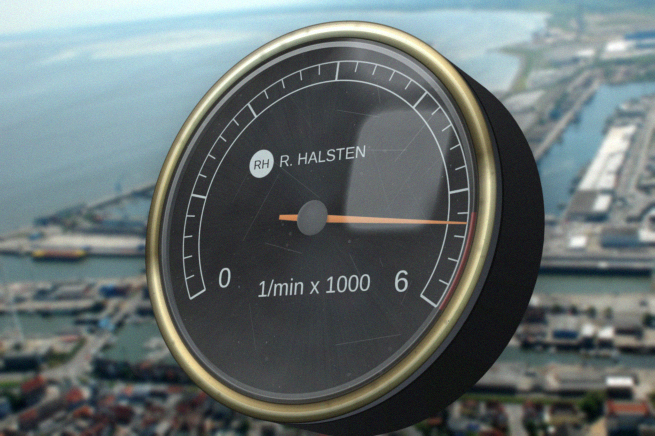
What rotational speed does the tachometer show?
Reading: 5300 rpm
